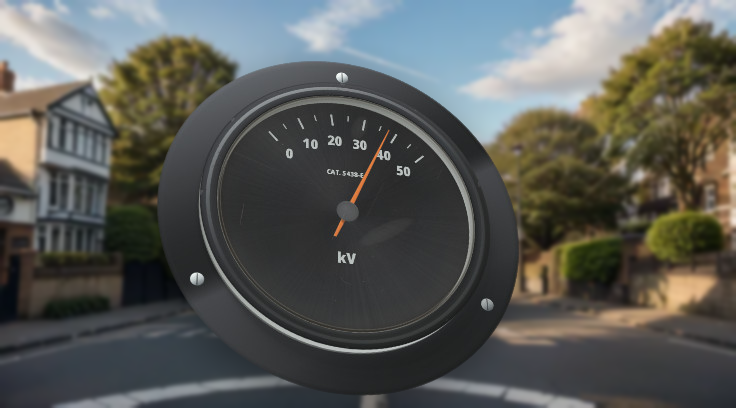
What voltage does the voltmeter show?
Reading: 37.5 kV
